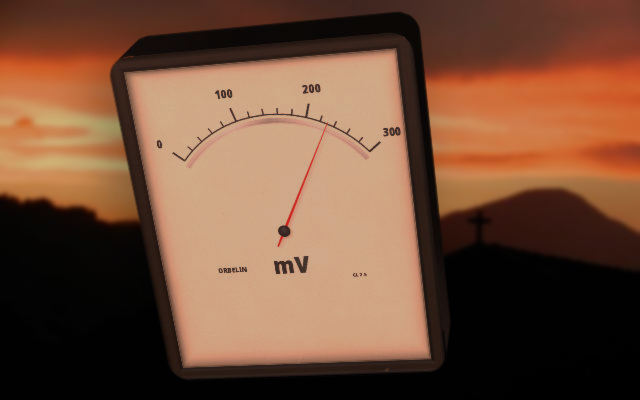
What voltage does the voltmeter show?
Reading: 230 mV
